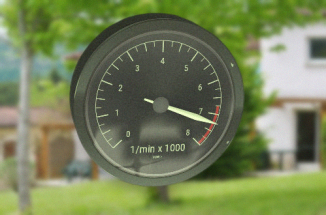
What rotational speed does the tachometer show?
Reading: 7250 rpm
